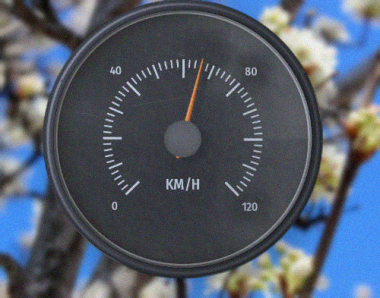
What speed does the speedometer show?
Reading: 66 km/h
